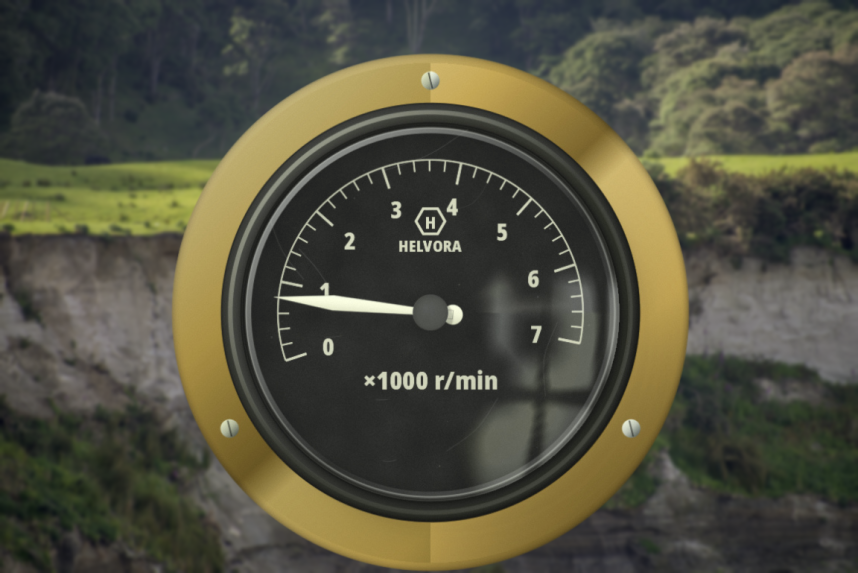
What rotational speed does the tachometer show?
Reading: 800 rpm
